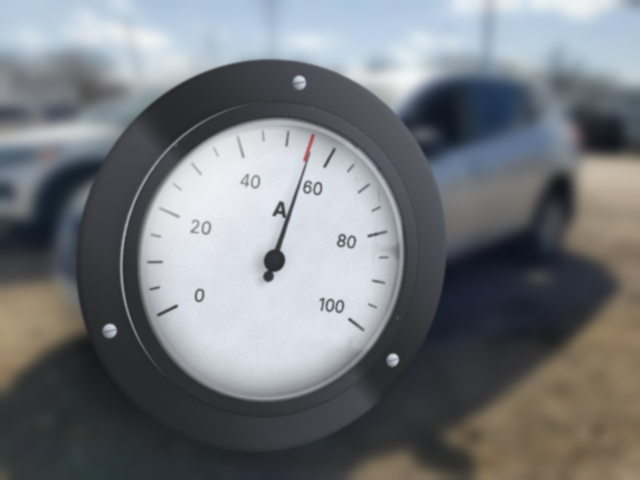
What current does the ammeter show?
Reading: 55 A
